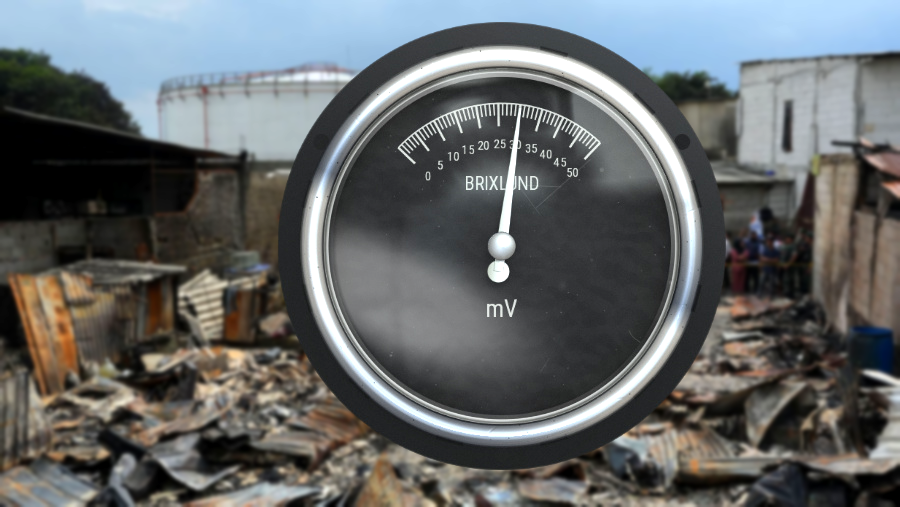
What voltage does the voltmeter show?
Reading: 30 mV
